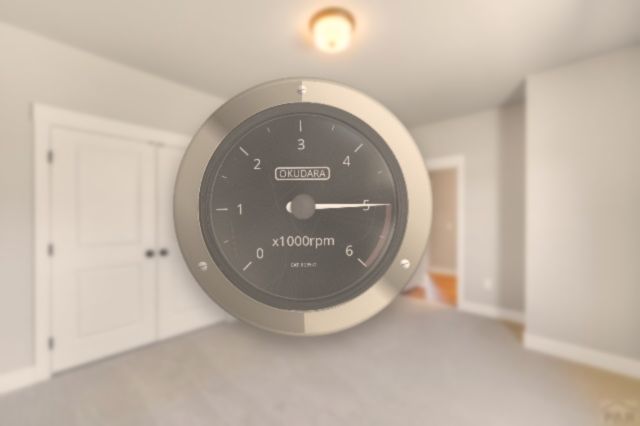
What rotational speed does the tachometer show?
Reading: 5000 rpm
